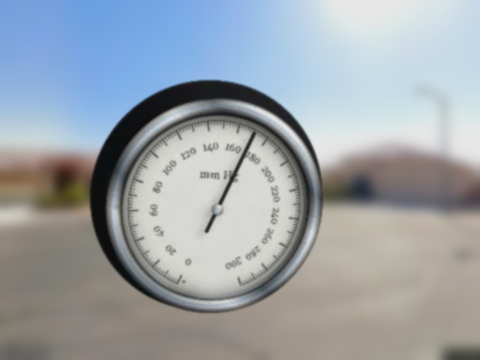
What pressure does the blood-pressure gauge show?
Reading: 170 mmHg
